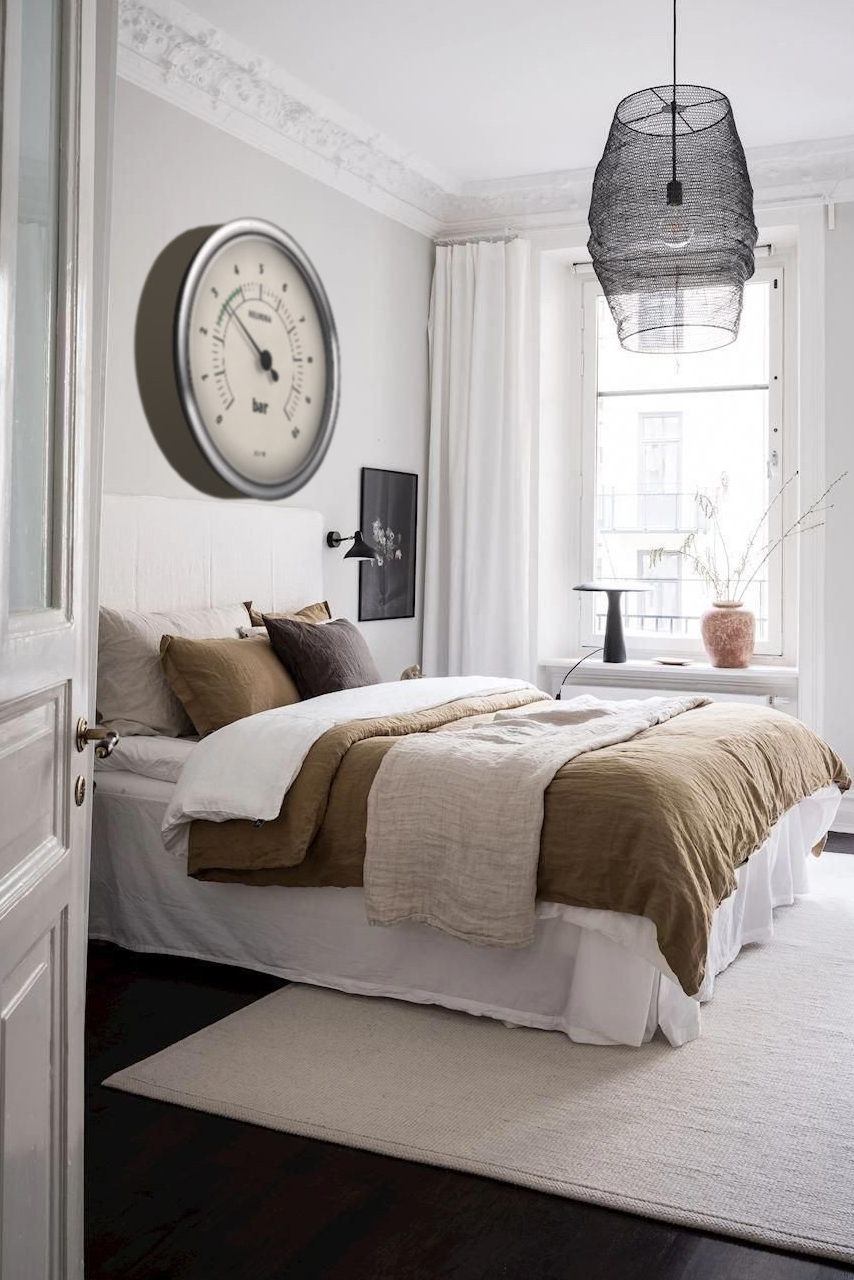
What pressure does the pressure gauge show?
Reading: 3 bar
